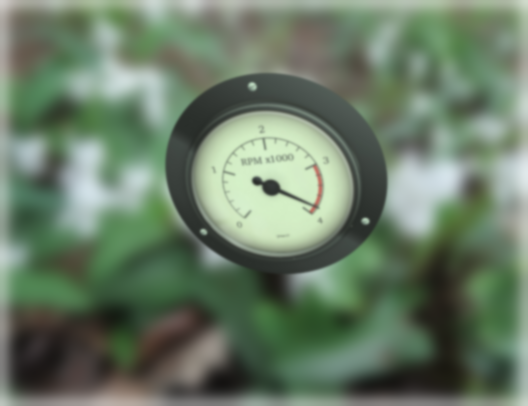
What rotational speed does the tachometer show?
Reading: 3800 rpm
